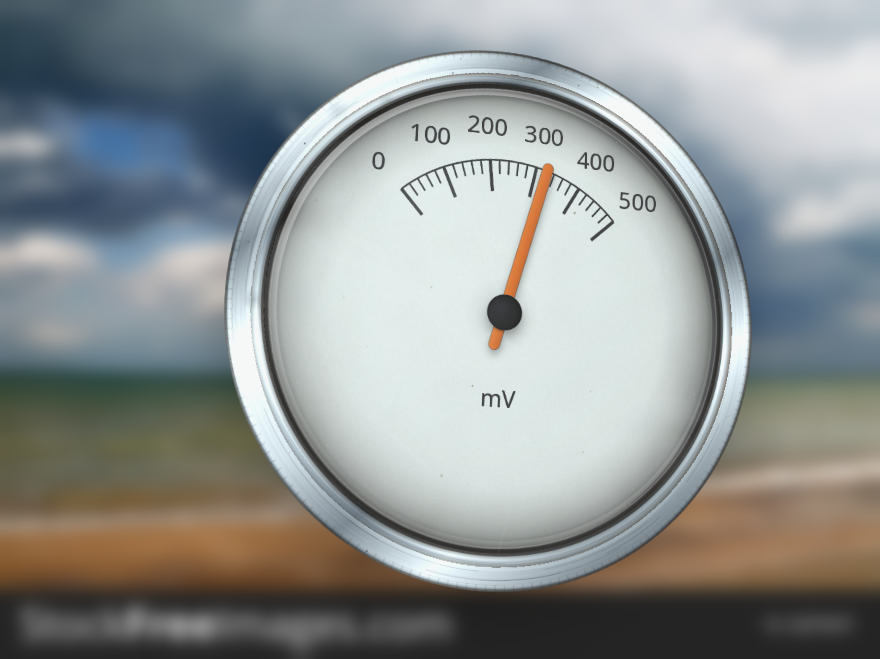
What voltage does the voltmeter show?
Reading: 320 mV
